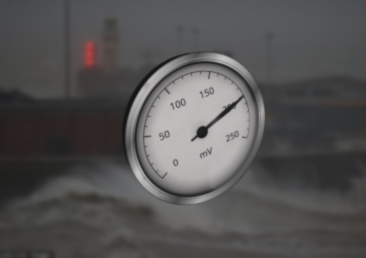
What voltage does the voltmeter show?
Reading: 200 mV
